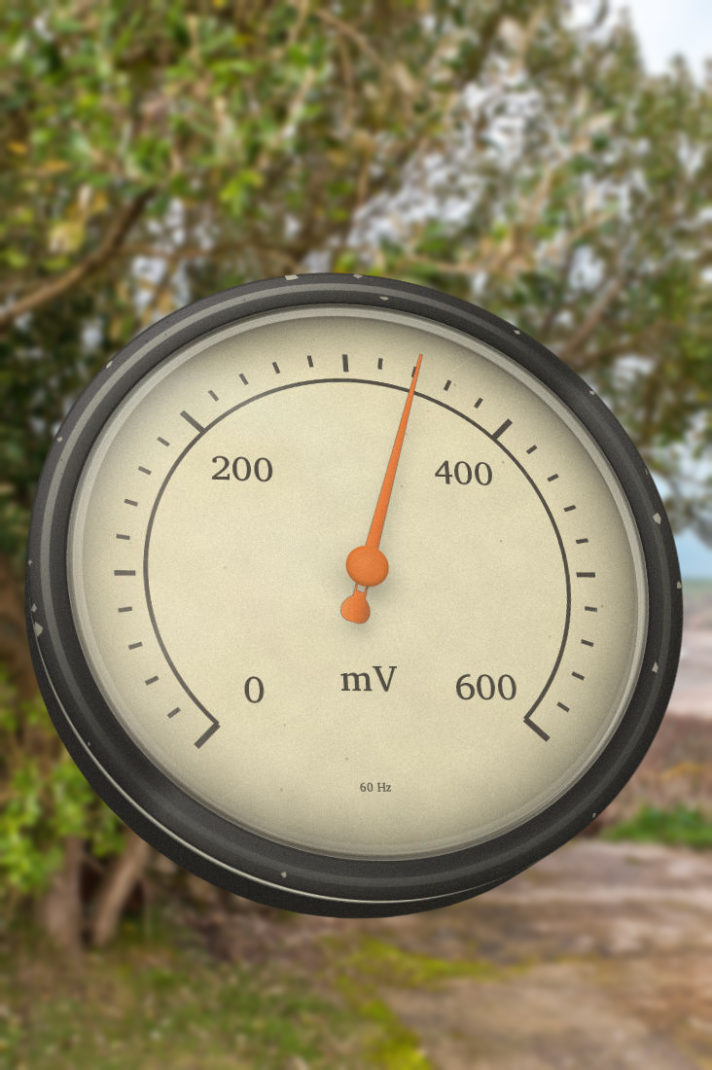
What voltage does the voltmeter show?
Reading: 340 mV
